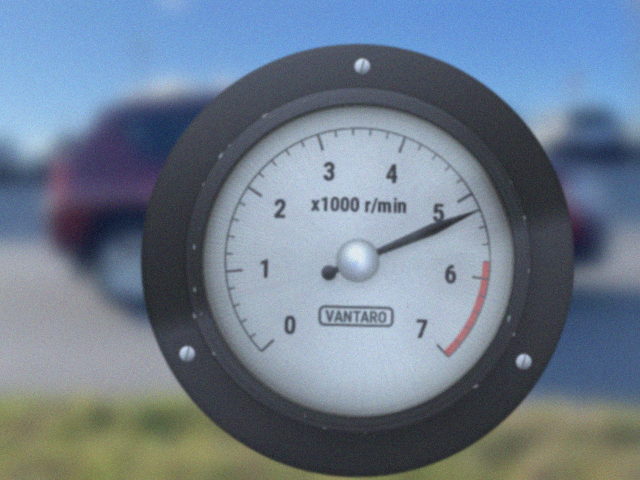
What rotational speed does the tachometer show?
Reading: 5200 rpm
